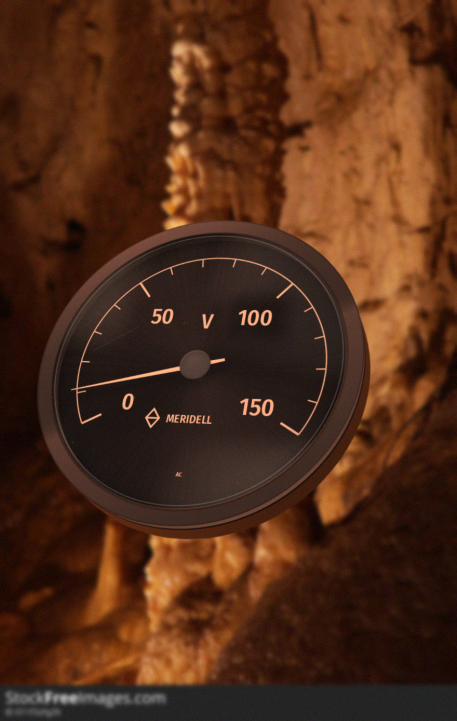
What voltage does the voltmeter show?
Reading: 10 V
